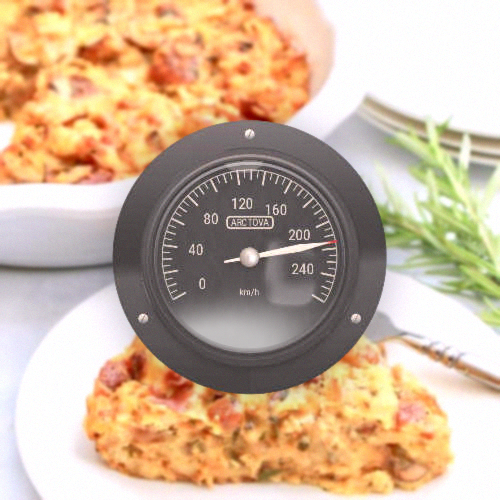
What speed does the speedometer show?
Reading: 215 km/h
